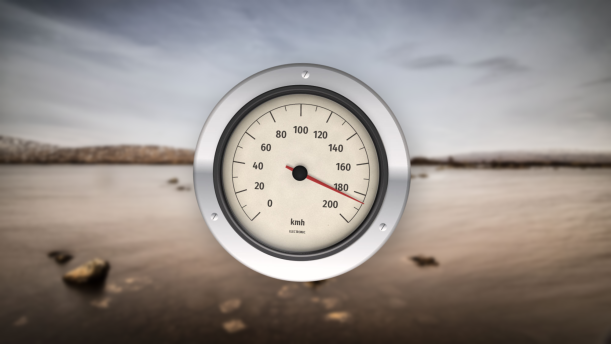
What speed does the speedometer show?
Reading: 185 km/h
